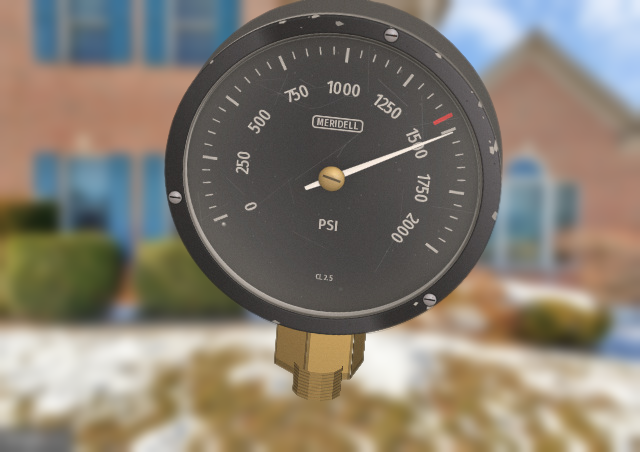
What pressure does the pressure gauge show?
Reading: 1500 psi
